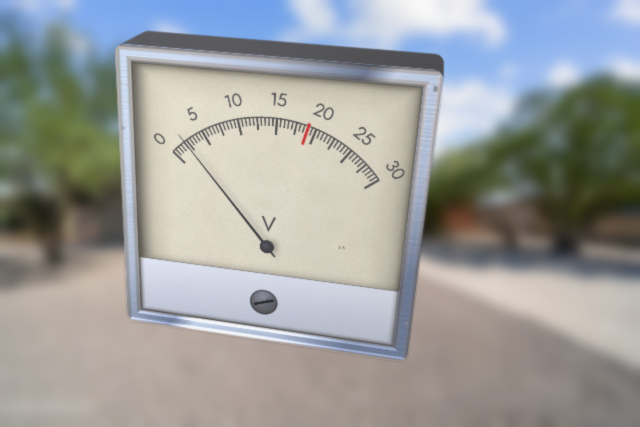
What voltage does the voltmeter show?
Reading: 2.5 V
